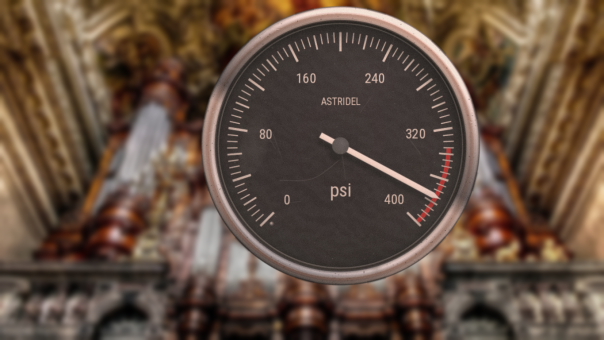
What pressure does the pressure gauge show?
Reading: 375 psi
